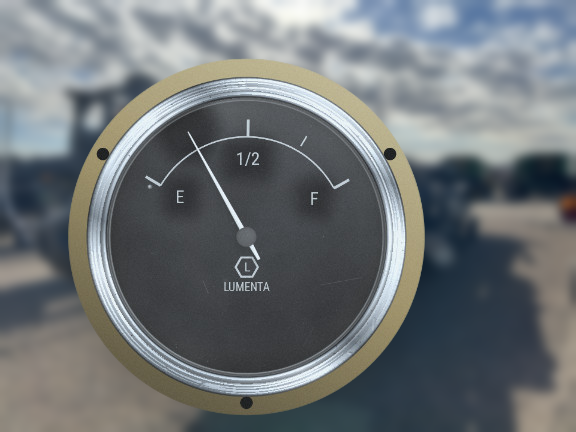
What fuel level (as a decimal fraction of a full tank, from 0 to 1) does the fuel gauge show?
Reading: 0.25
